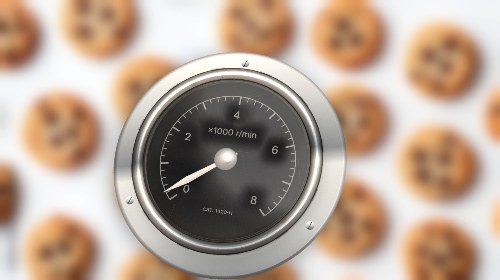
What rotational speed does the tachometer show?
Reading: 200 rpm
